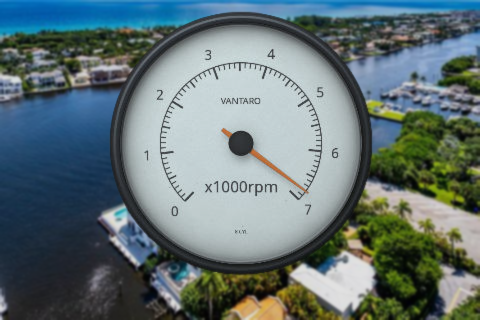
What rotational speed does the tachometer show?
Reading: 6800 rpm
